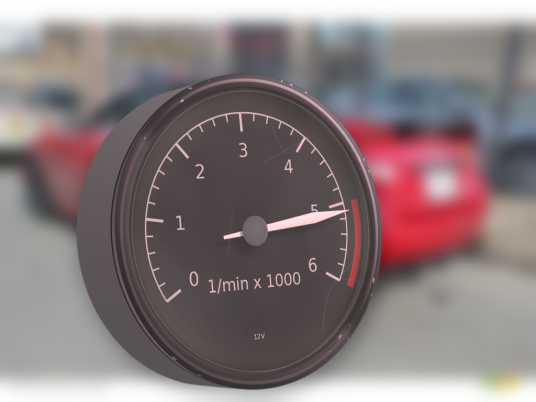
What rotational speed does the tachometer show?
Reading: 5100 rpm
